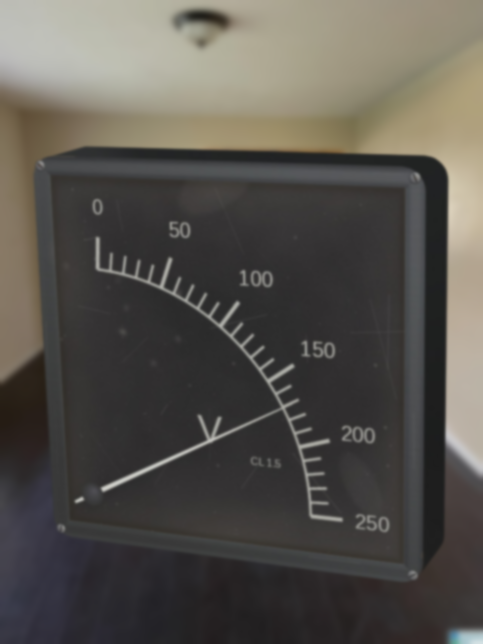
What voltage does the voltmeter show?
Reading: 170 V
